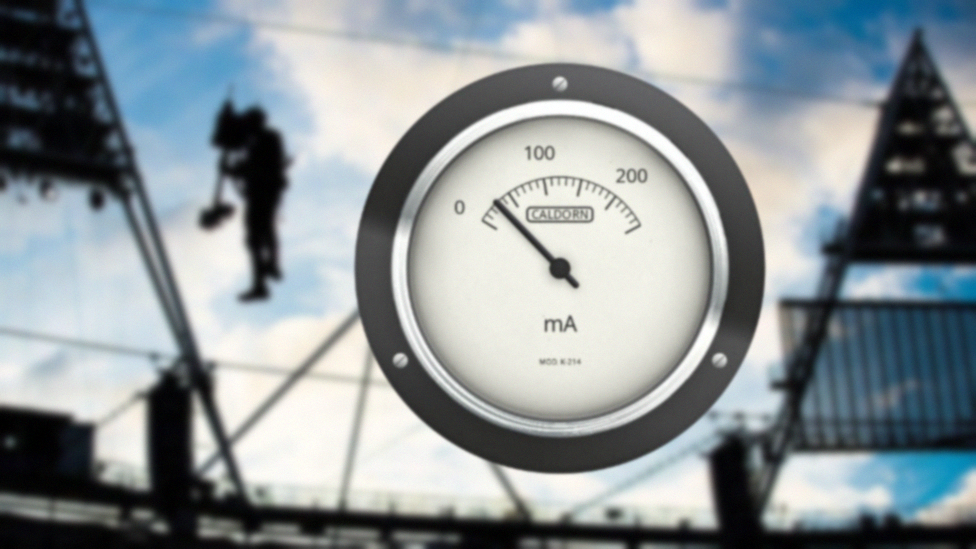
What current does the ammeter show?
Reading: 30 mA
